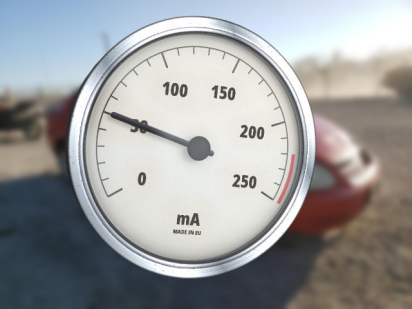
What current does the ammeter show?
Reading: 50 mA
